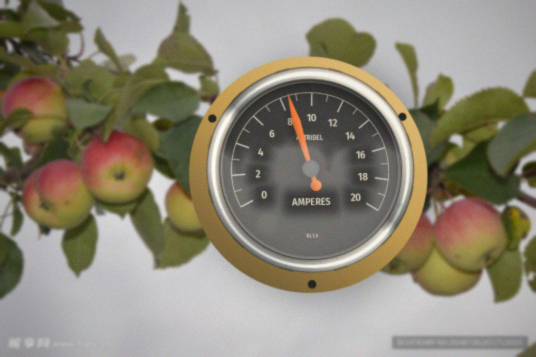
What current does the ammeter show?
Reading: 8.5 A
